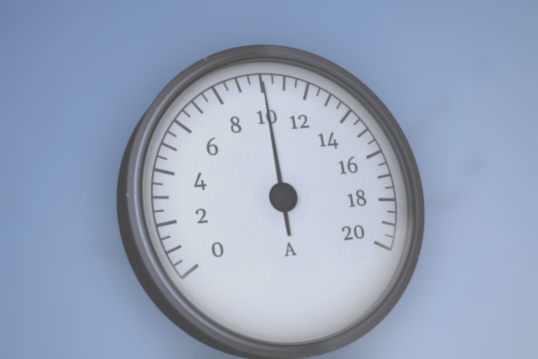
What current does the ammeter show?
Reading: 10 A
